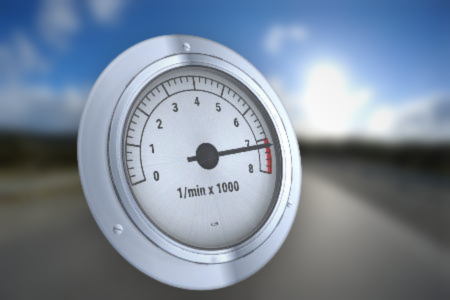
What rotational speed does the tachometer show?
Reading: 7200 rpm
